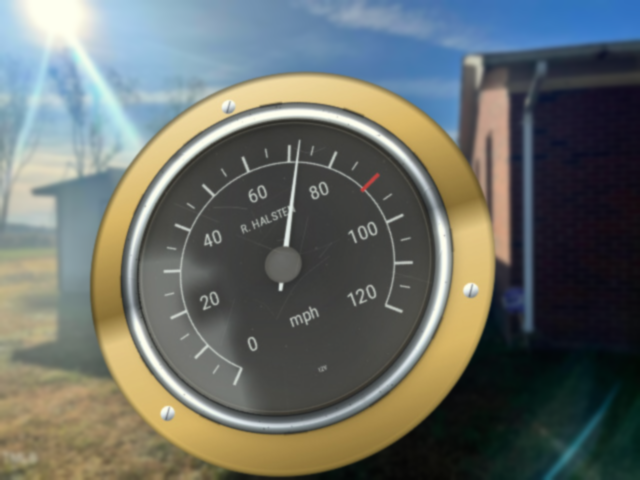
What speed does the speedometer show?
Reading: 72.5 mph
